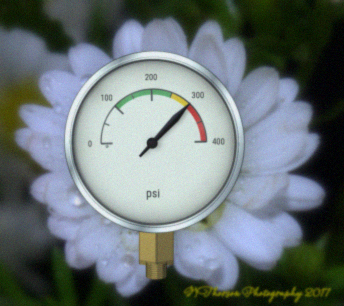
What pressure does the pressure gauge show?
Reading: 300 psi
